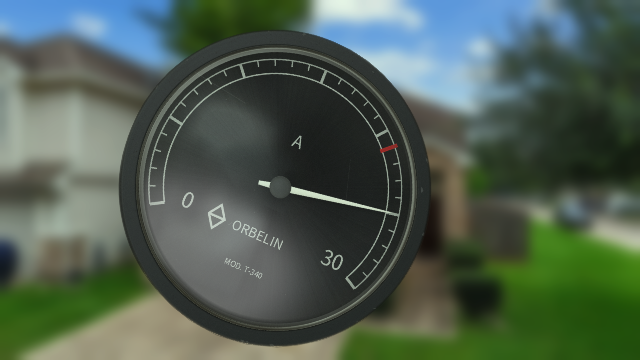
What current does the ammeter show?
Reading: 25 A
